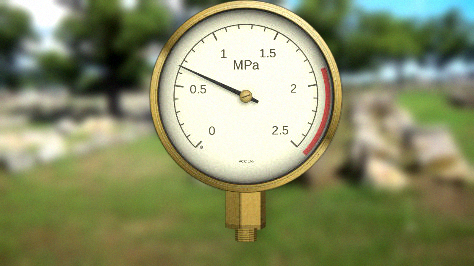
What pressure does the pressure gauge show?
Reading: 0.65 MPa
